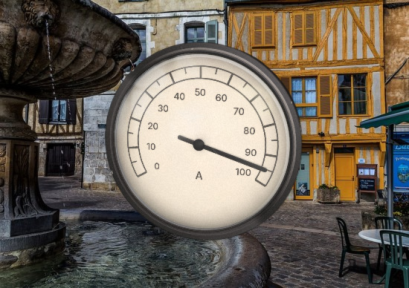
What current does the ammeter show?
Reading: 95 A
